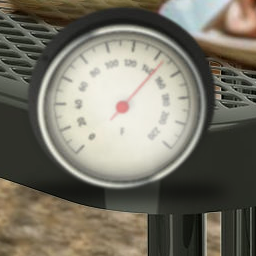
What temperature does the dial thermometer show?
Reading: 145 °F
